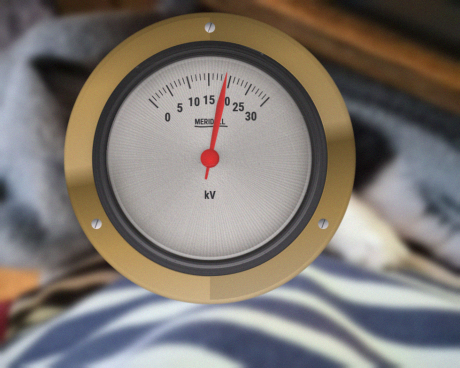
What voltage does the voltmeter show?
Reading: 19 kV
